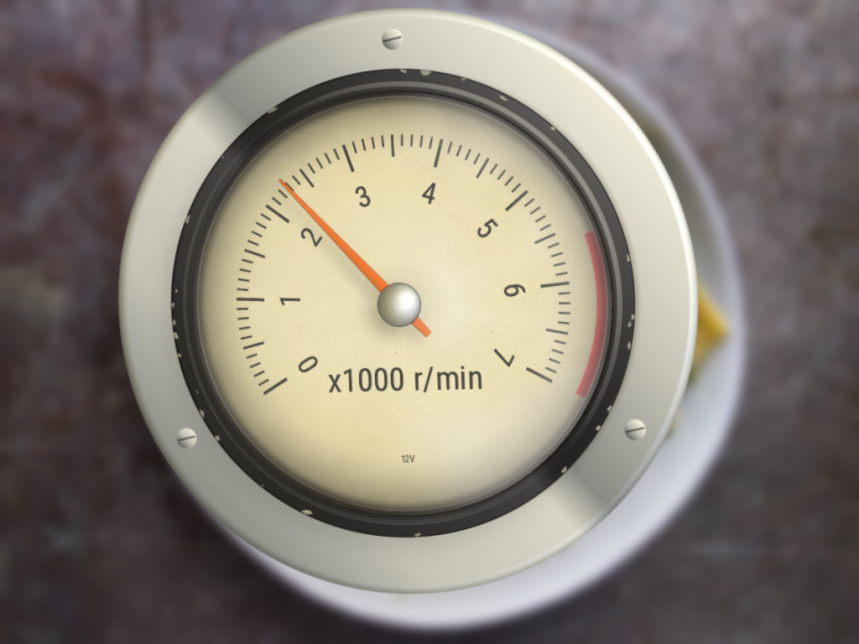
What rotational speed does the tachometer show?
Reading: 2300 rpm
